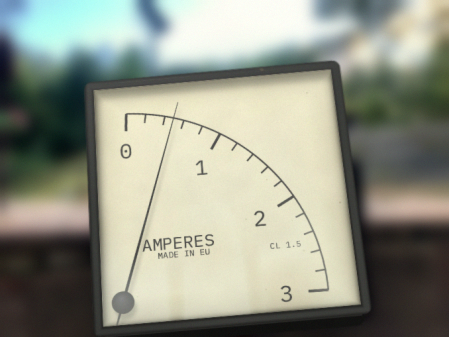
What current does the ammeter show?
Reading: 0.5 A
